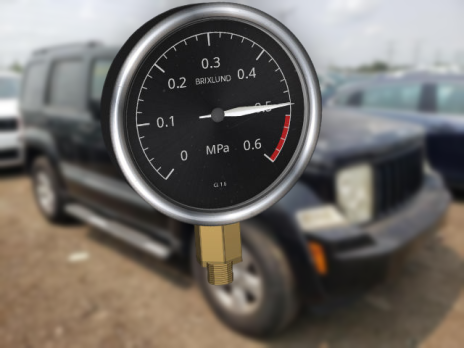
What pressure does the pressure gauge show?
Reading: 0.5 MPa
